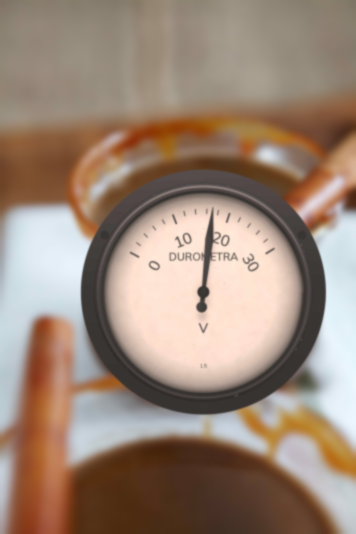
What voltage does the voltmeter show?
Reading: 17 V
